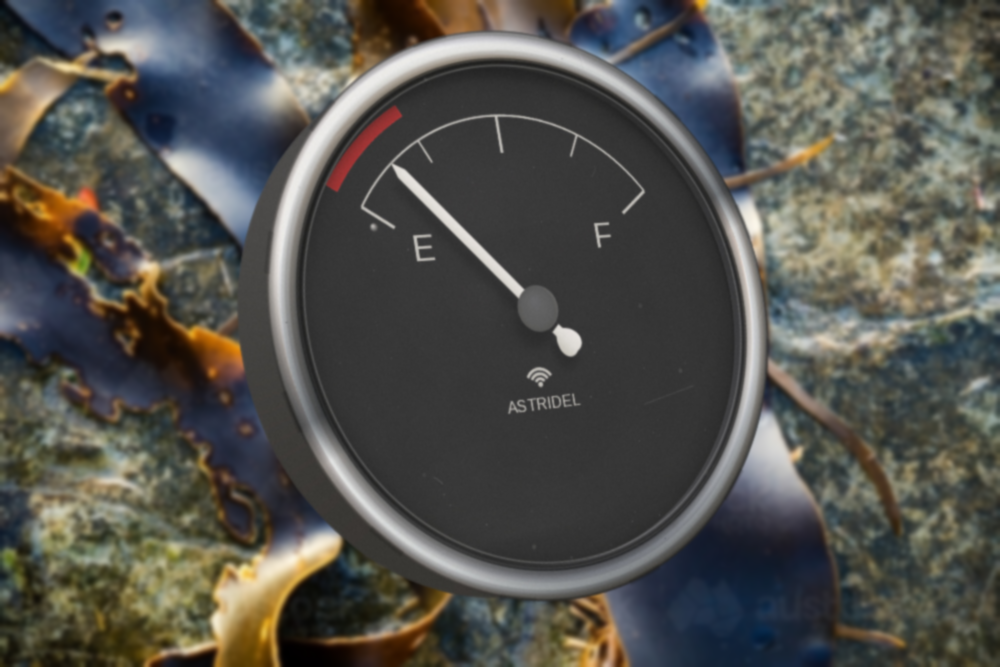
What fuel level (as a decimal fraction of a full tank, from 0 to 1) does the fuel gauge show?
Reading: 0.125
